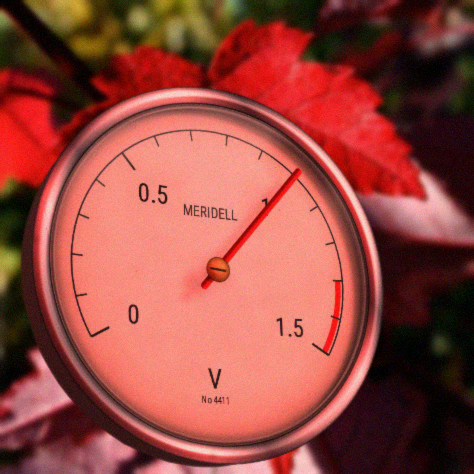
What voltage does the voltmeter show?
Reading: 1 V
